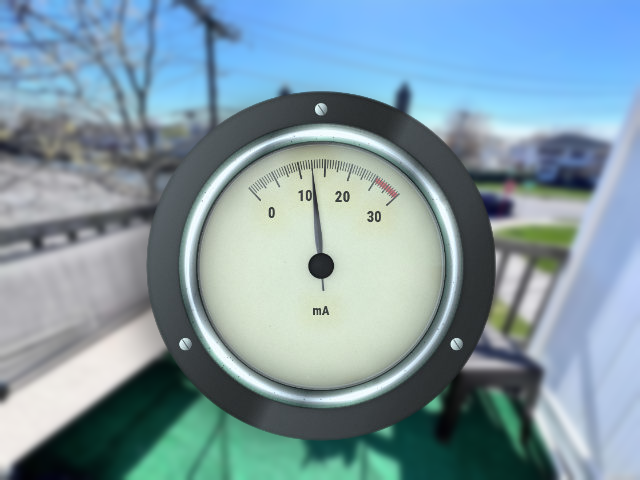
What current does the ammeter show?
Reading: 12.5 mA
